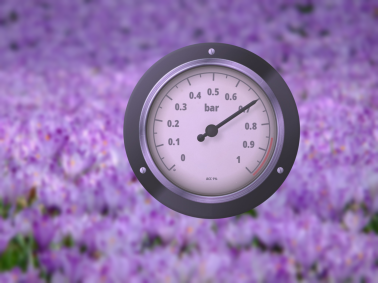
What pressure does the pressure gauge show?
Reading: 0.7 bar
